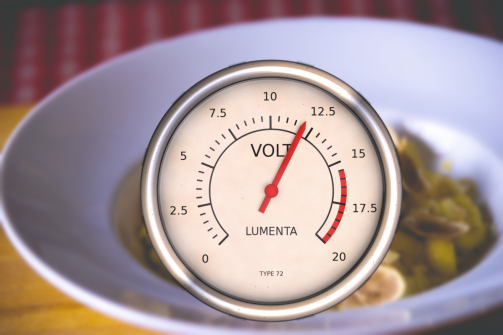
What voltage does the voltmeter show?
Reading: 12 V
